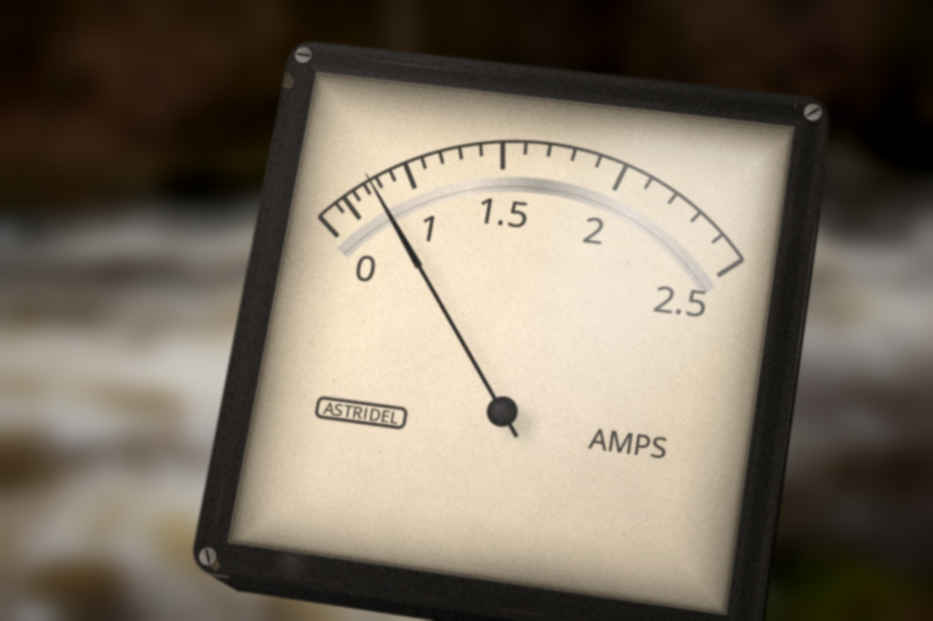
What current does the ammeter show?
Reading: 0.75 A
